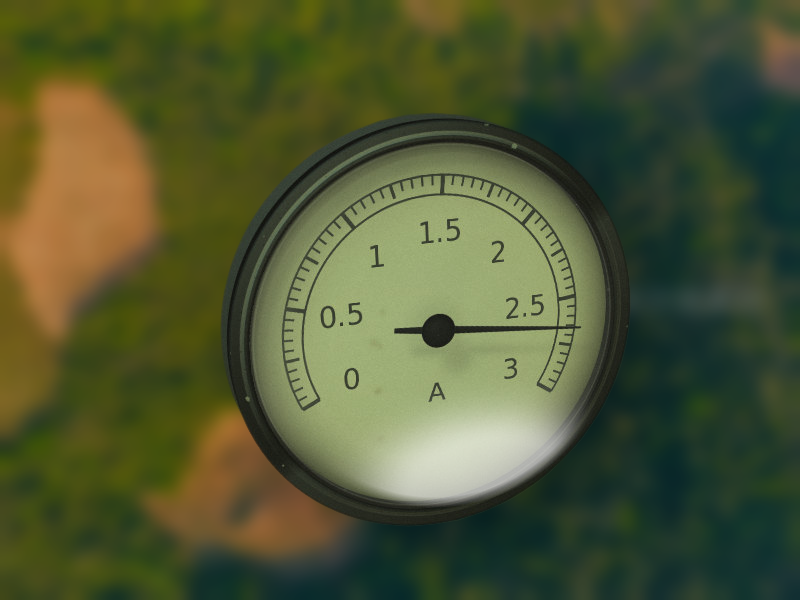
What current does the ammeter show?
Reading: 2.65 A
